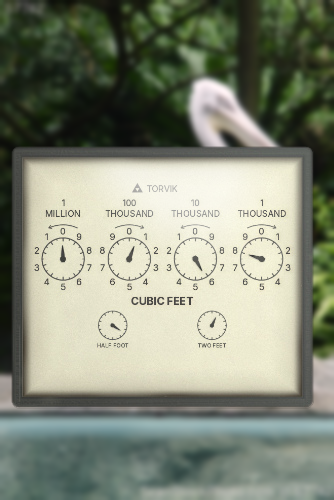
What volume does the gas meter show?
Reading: 5800 ft³
